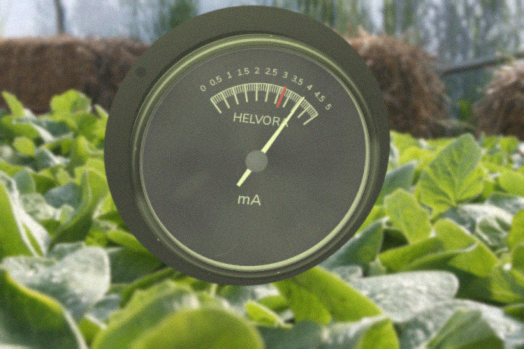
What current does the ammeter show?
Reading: 4 mA
